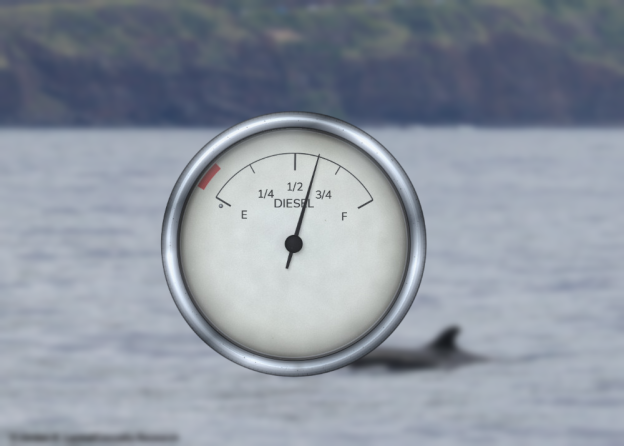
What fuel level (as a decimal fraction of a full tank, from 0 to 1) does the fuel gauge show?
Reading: 0.625
